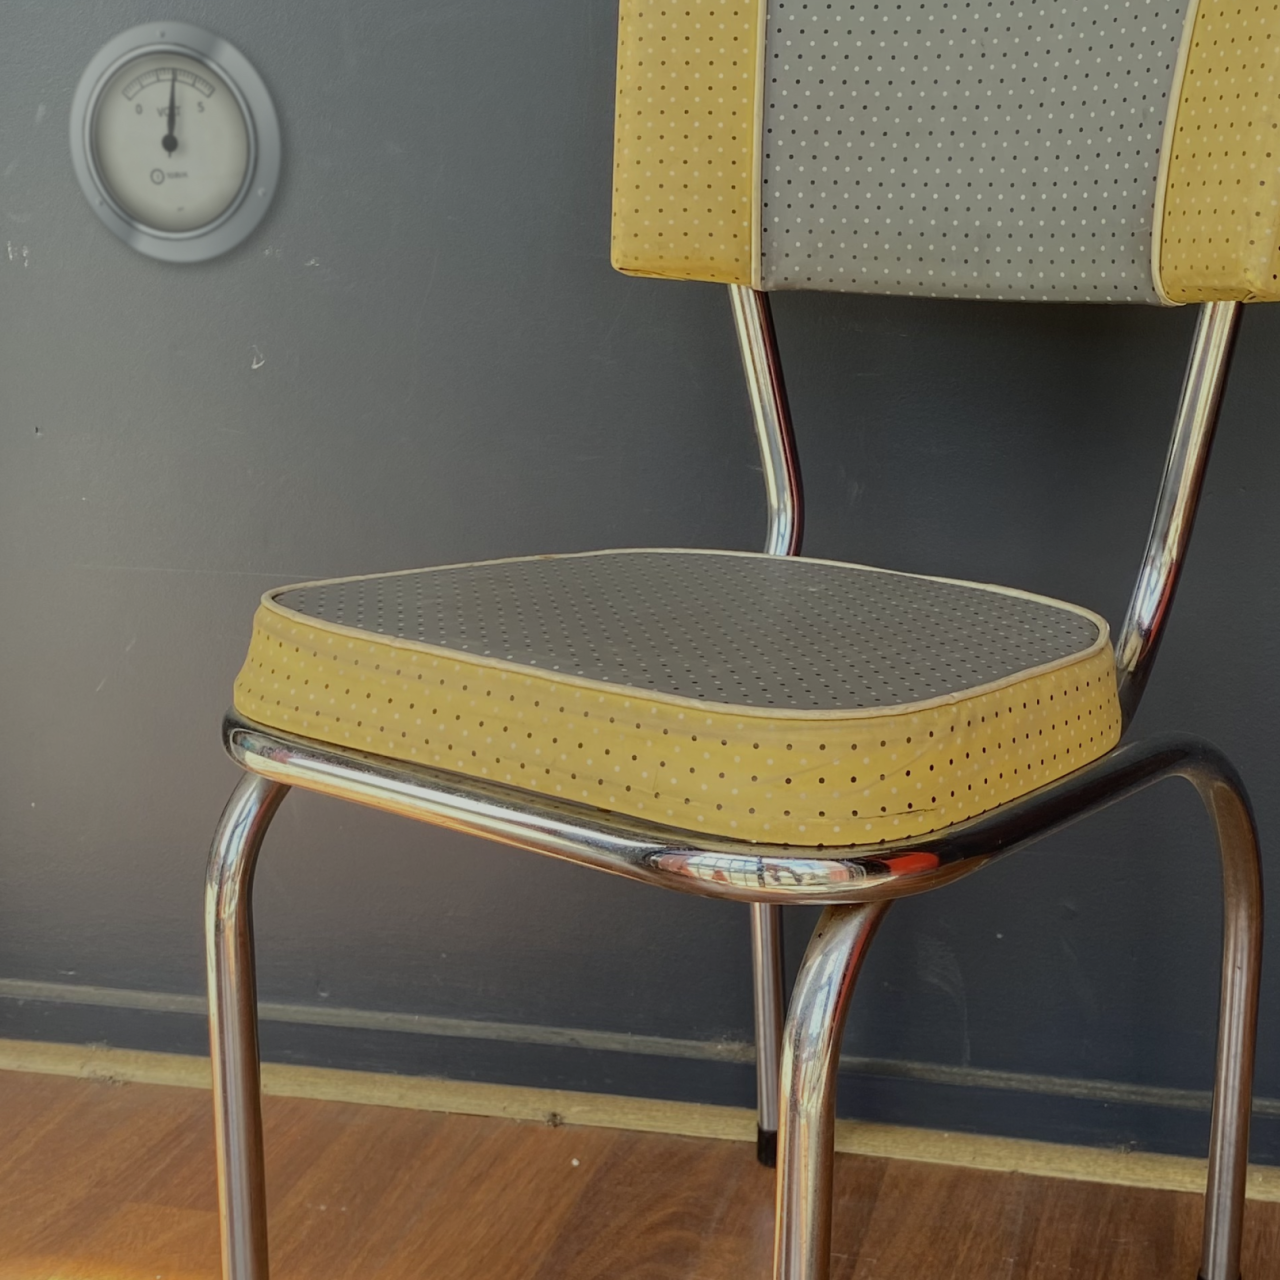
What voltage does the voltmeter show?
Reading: 3 V
